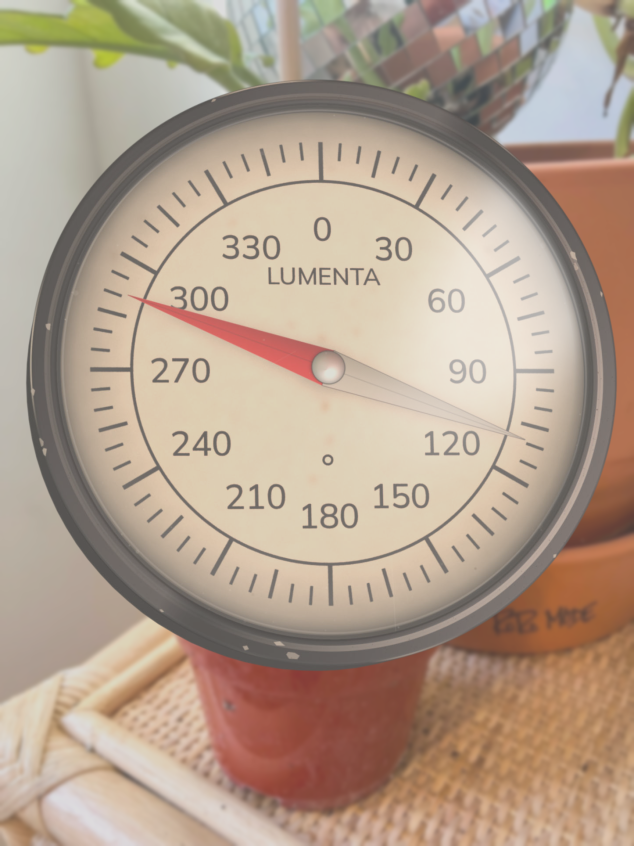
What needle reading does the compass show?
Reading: 290 °
